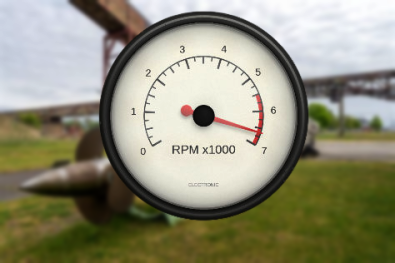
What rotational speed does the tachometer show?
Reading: 6625 rpm
